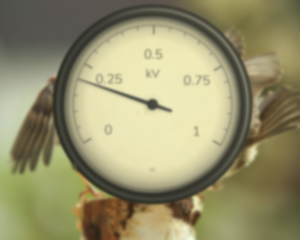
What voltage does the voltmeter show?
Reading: 0.2 kV
